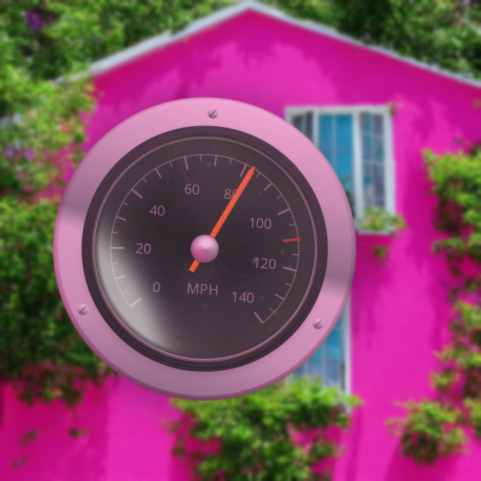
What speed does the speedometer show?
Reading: 82.5 mph
